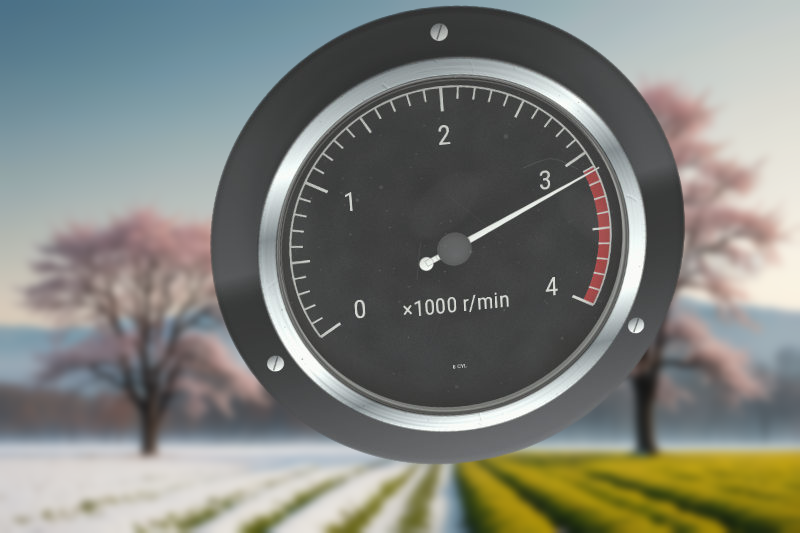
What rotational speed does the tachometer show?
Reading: 3100 rpm
